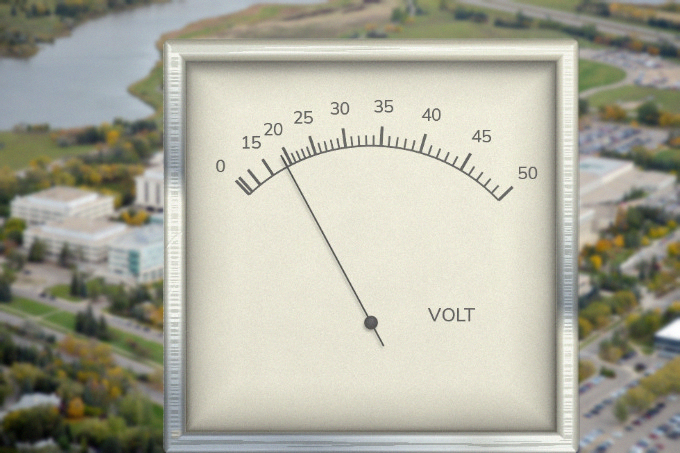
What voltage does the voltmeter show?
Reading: 19 V
